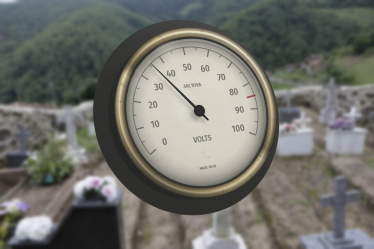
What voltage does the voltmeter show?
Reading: 35 V
